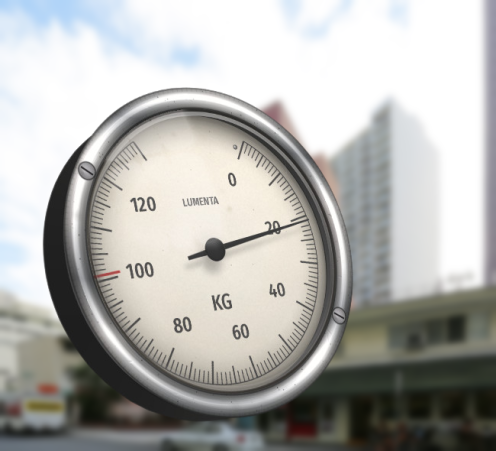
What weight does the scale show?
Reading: 21 kg
